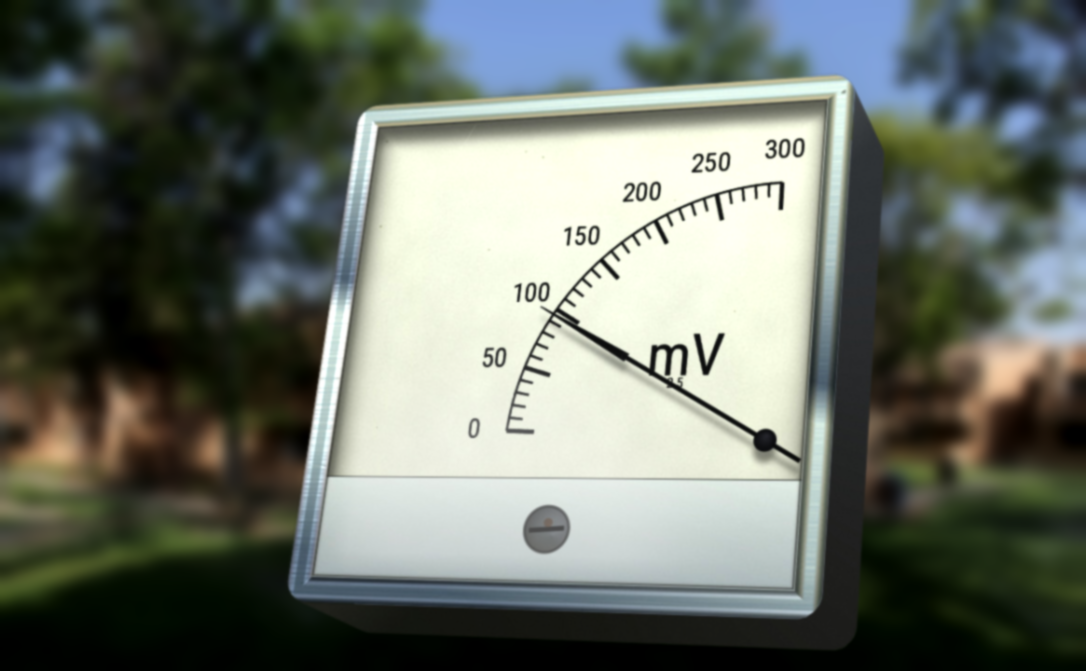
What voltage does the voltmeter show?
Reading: 95 mV
